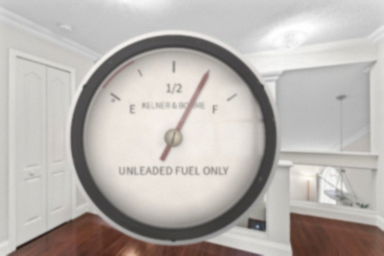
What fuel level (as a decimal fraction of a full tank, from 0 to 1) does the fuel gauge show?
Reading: 0.75
